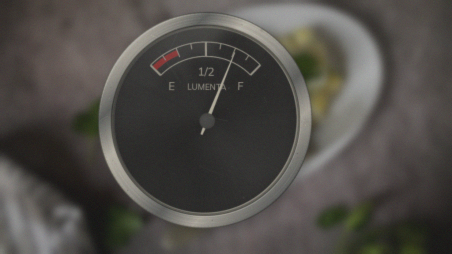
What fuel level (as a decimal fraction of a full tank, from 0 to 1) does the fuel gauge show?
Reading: 0.75
